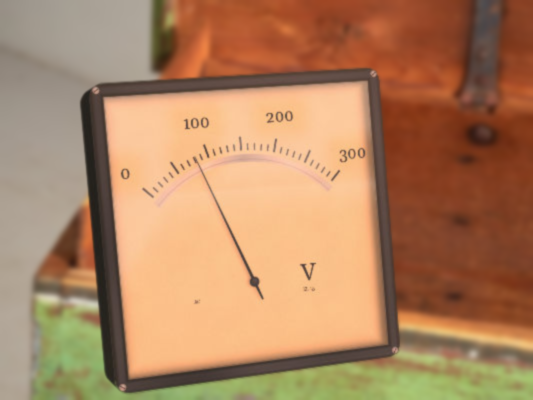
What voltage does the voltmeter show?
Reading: 80 V
